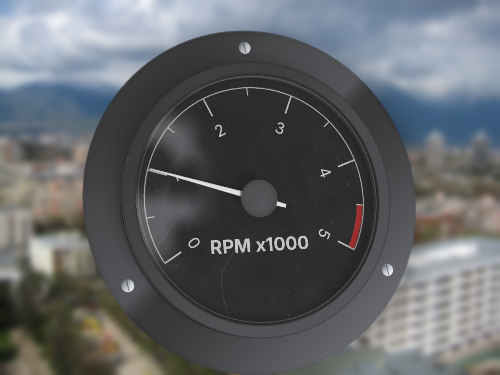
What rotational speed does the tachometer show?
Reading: 1000 rpm
